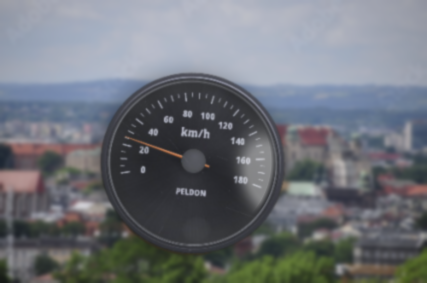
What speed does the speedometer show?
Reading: 25 km/h
